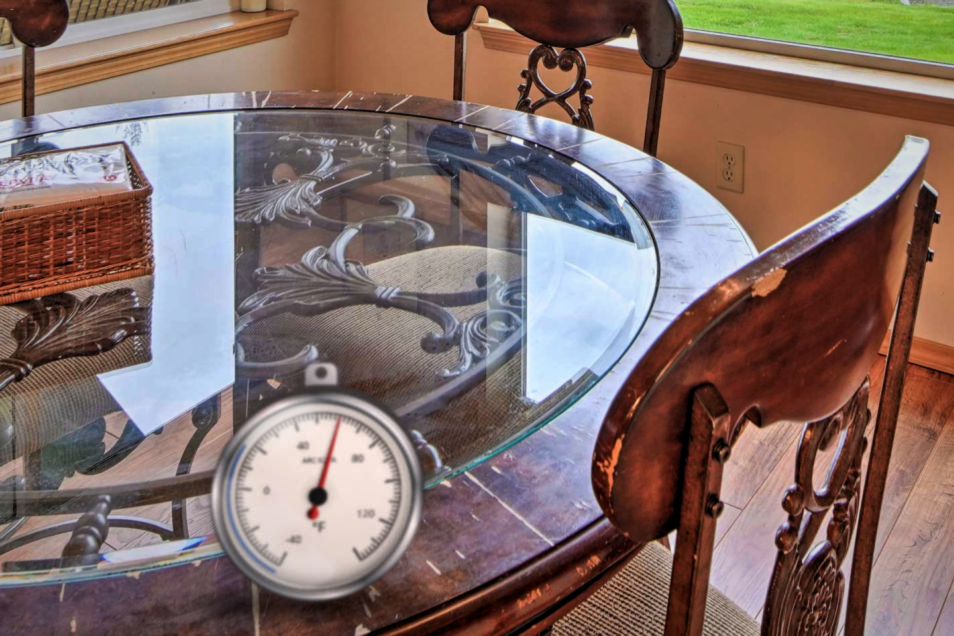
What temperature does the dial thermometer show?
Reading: 60 °F
